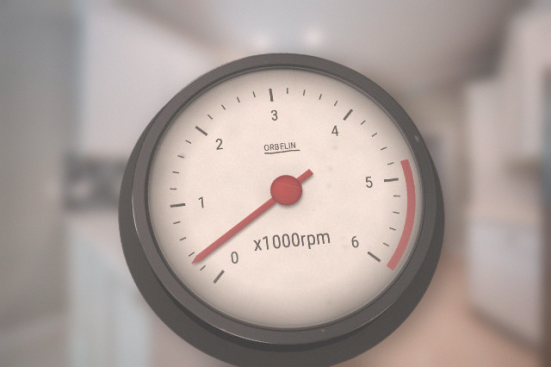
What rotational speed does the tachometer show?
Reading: 300 rpm
